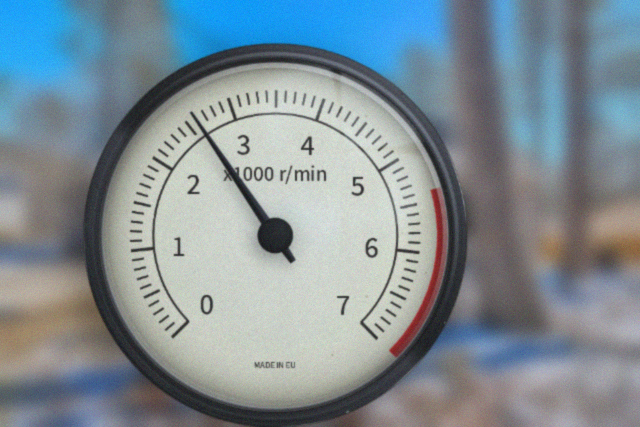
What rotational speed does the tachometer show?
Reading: 2600 rpm
